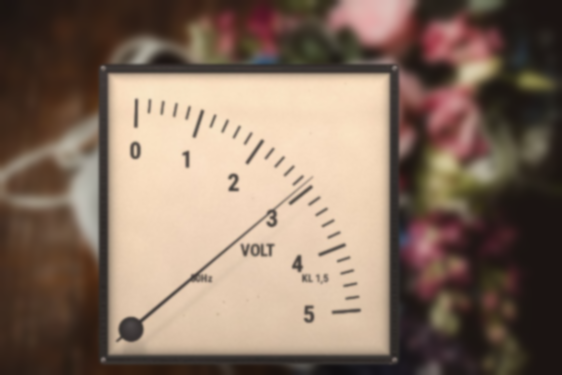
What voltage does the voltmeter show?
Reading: 2.9 V
